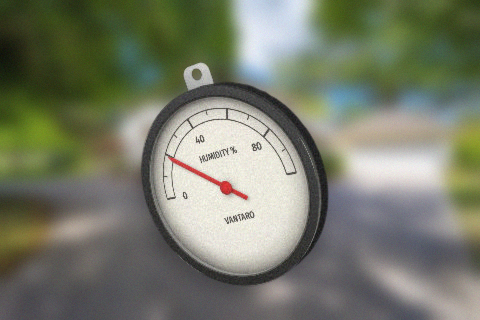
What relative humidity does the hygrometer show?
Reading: 20 %
